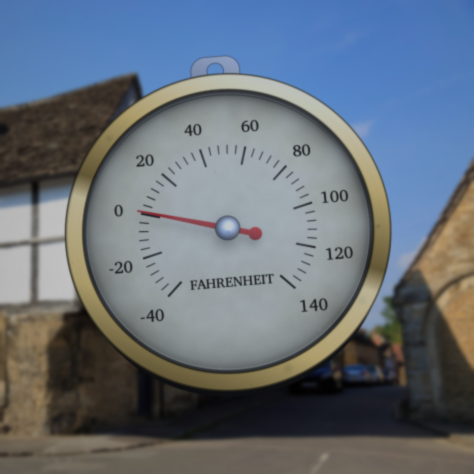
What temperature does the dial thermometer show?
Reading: 0 °F
